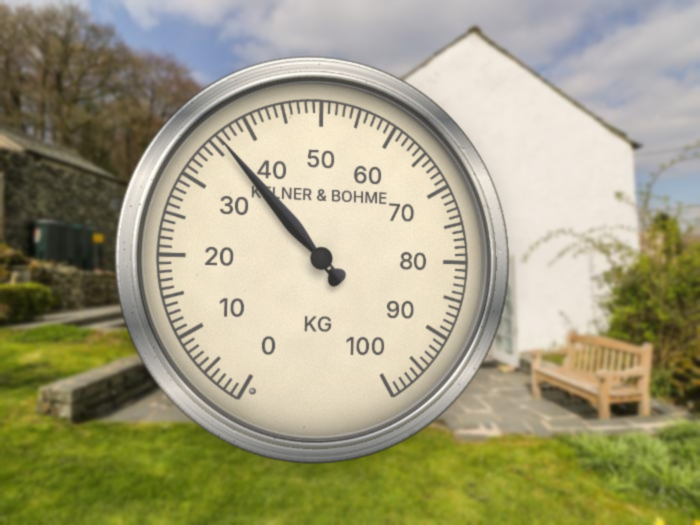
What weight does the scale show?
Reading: 36 kg
